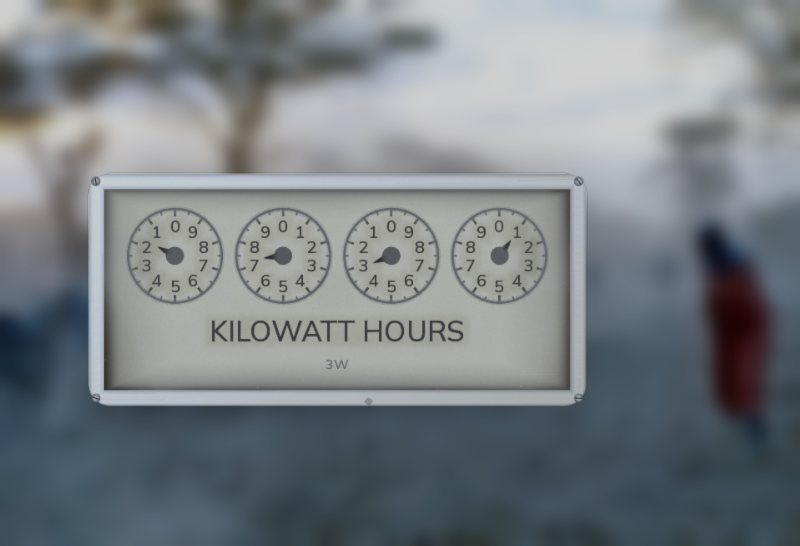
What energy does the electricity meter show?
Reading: 1731 kWh
